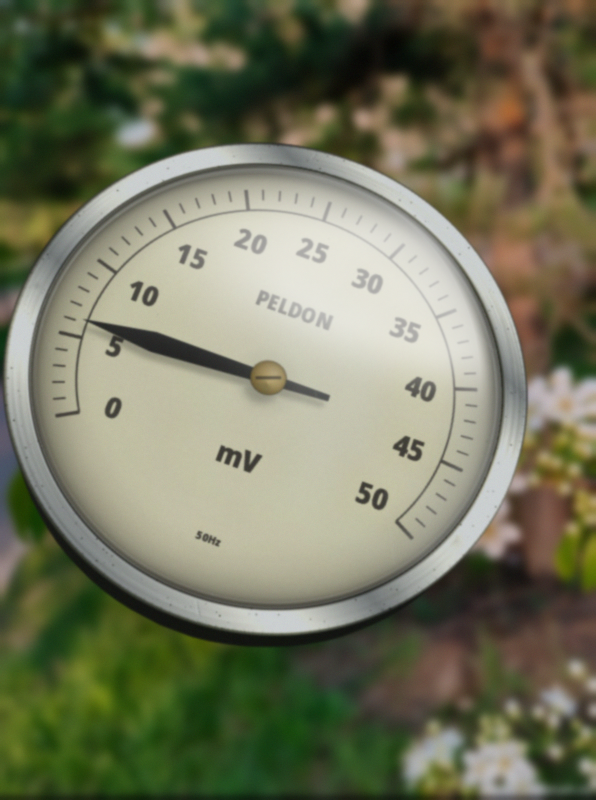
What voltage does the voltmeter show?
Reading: 6 mV
